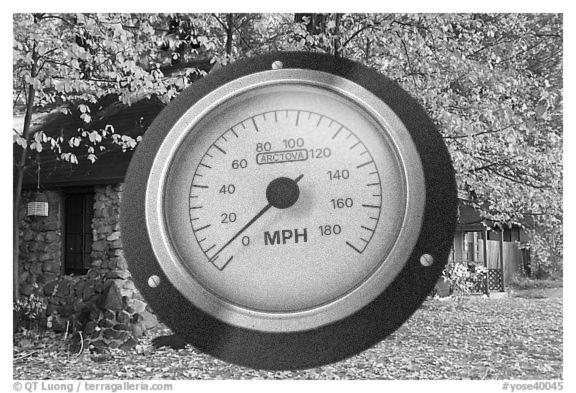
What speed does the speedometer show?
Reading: 5 mph
